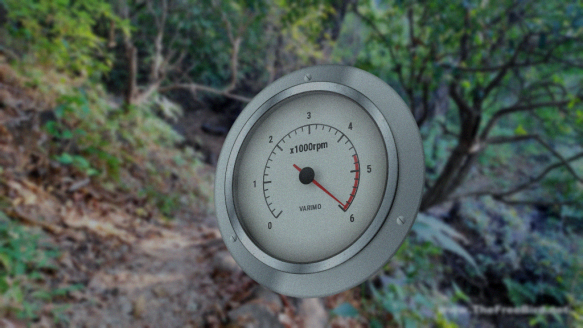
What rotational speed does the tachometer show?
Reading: 5900 rpm
